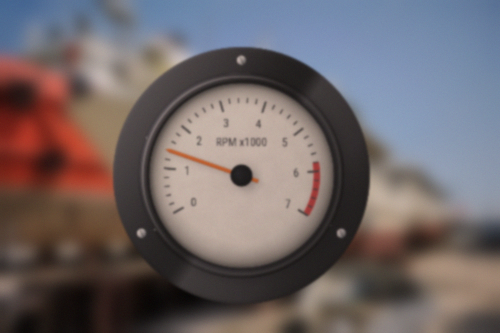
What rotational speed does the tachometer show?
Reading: 1400 rpm
